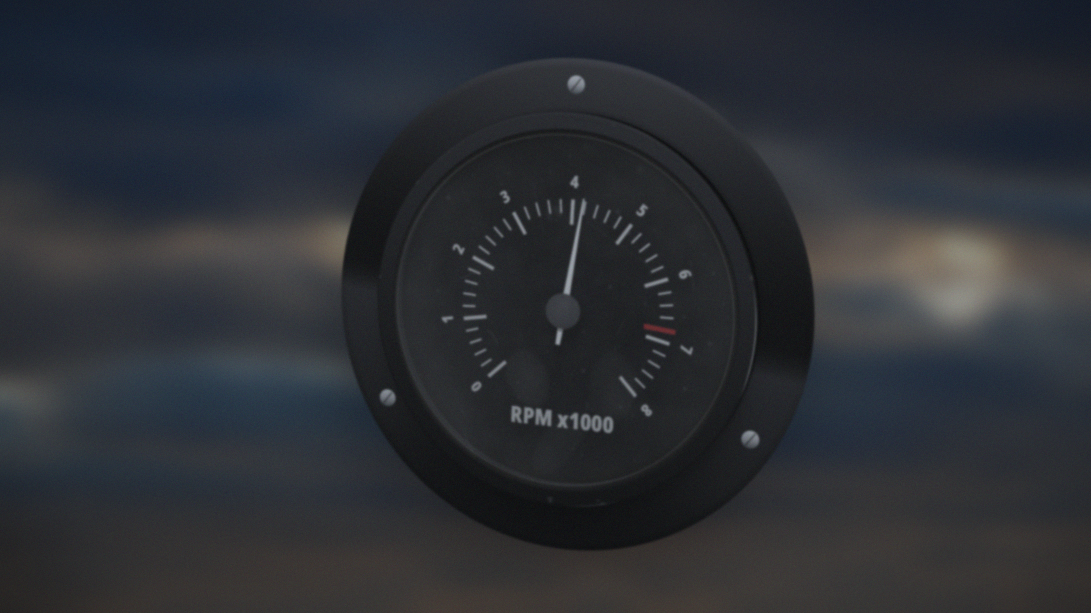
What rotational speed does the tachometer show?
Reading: 4200 rpm
